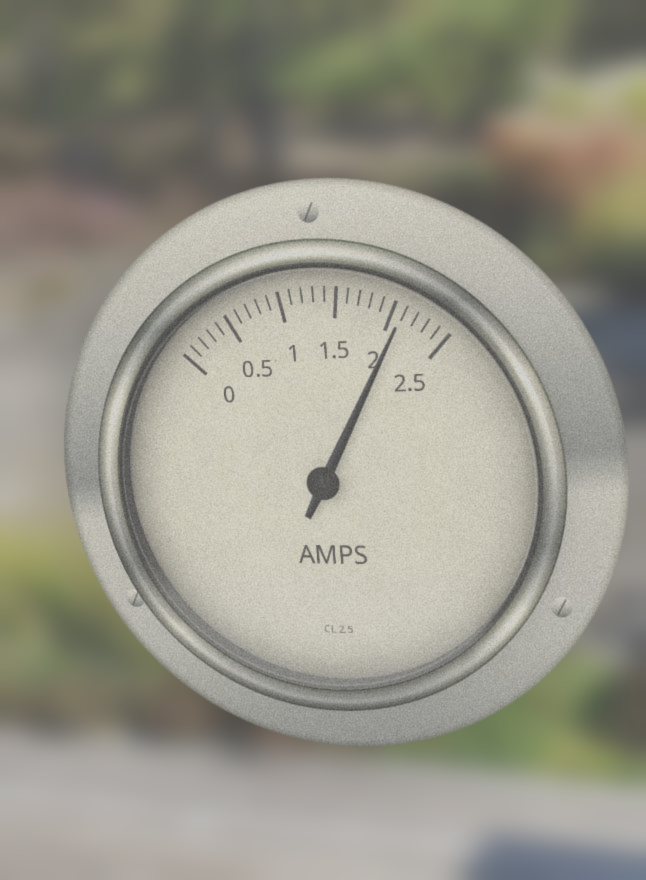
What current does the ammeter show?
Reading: 2.1 A
